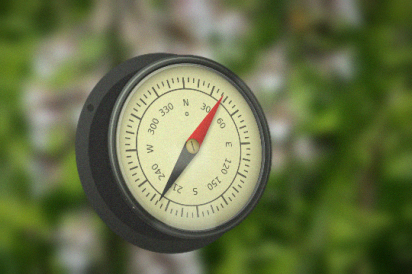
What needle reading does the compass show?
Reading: 40 °
